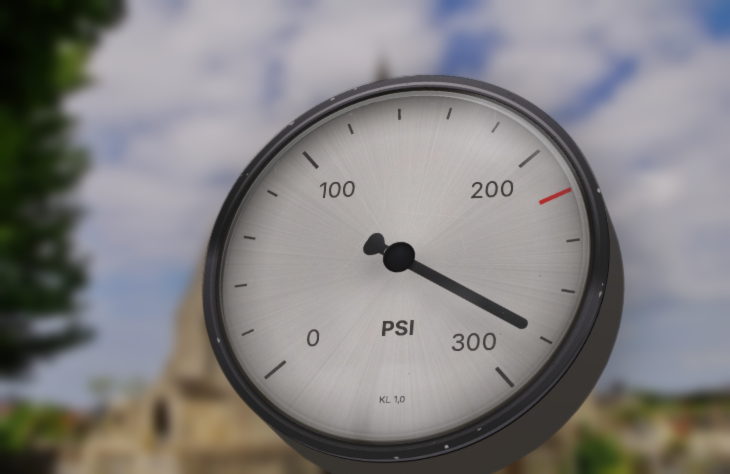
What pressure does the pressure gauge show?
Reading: 280 psi
